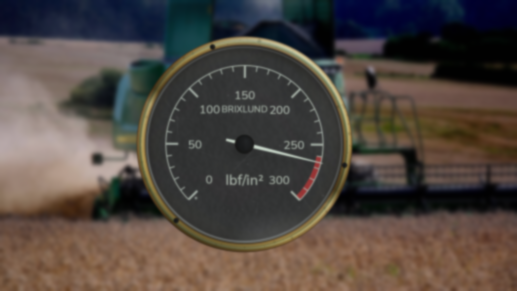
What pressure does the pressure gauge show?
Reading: 265 psi
